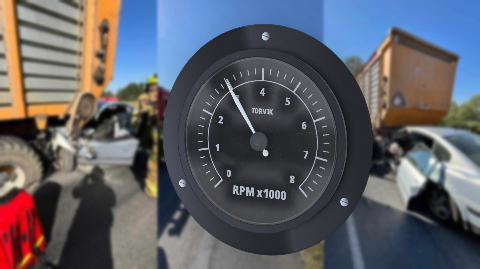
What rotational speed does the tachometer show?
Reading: 3000 rpm
